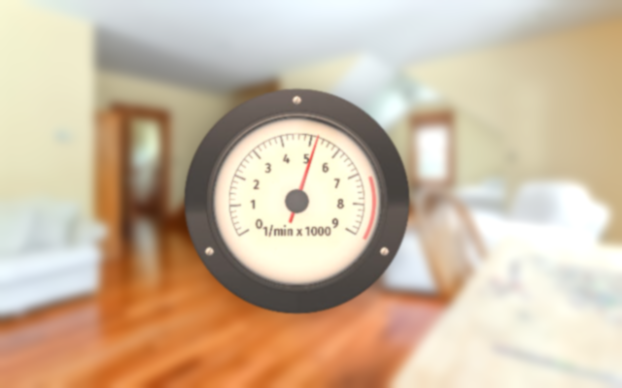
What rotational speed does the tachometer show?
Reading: 5200 rpm
